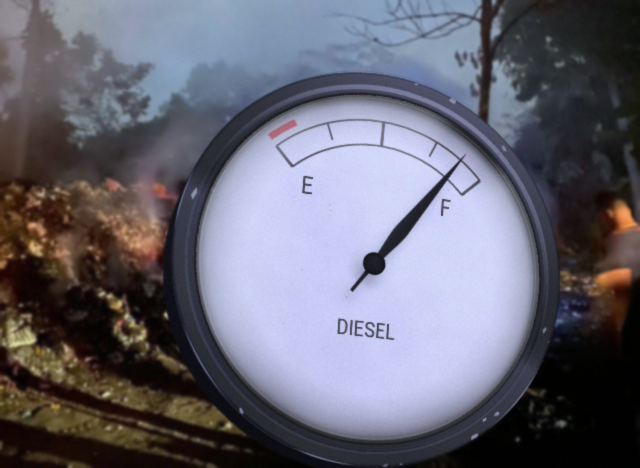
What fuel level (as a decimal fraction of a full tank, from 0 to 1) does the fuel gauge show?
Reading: 0.875
